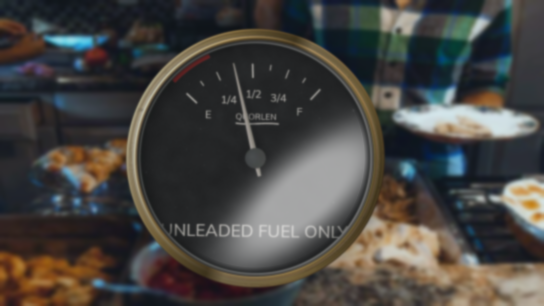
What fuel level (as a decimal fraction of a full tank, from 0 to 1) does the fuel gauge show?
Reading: 0.375
